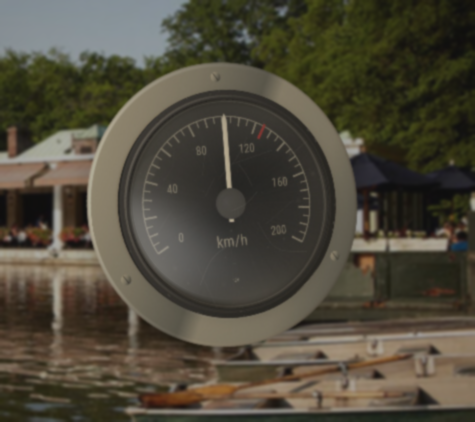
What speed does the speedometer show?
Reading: 100 km/h
